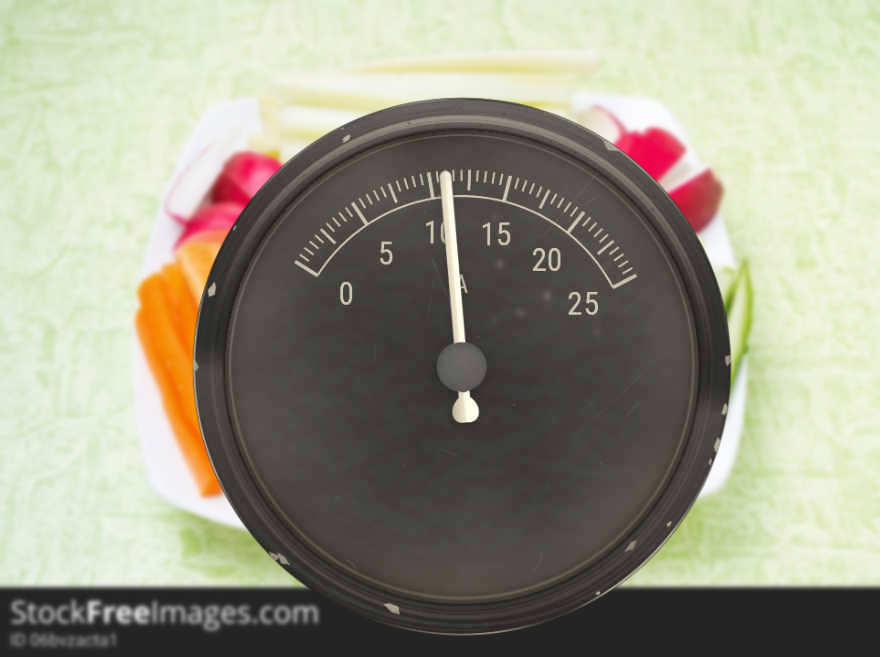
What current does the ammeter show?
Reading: 11 A
